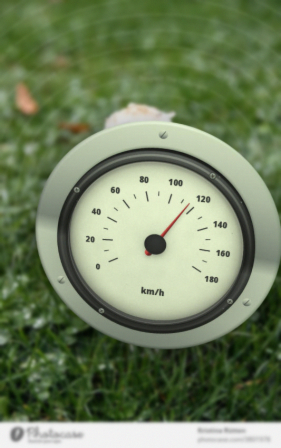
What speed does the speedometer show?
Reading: 115 km/h
